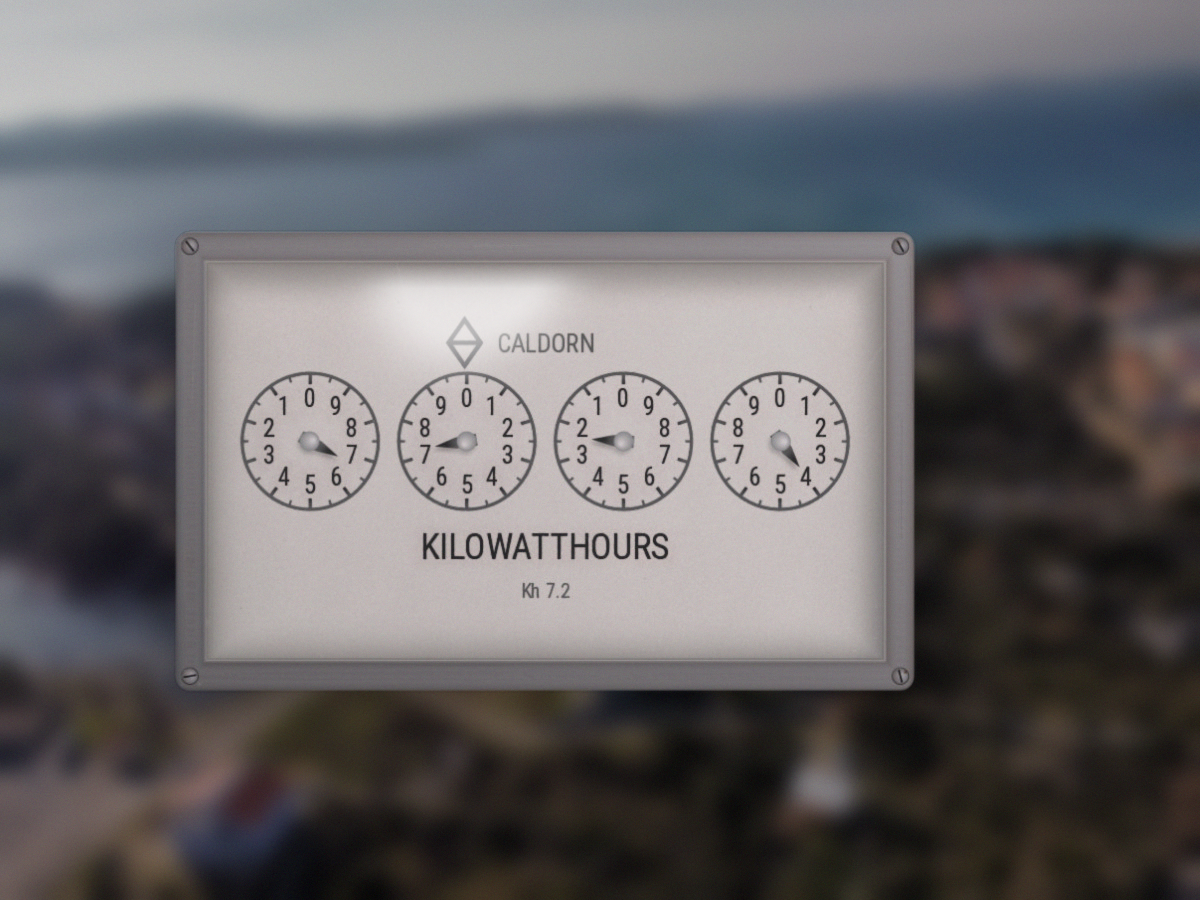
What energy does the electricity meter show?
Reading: 6724 kWh
